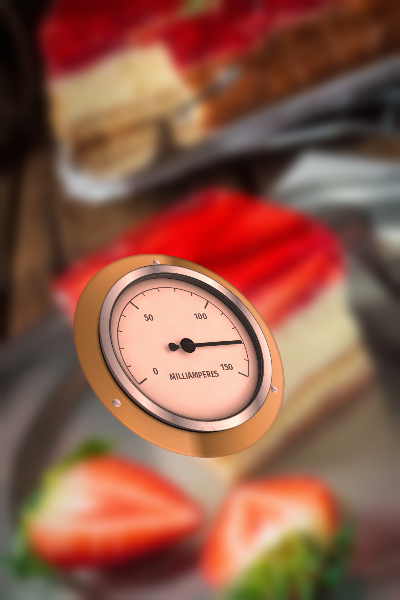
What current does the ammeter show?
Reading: 130 mA
